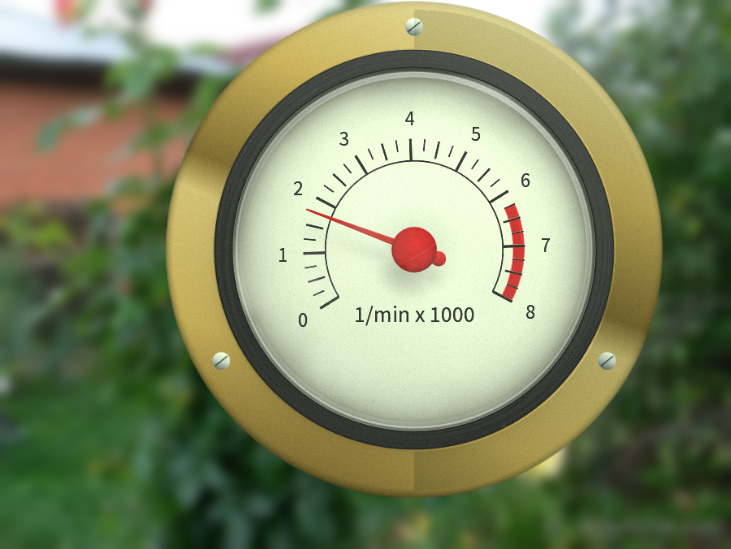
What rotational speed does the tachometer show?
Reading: 1750 rpm
